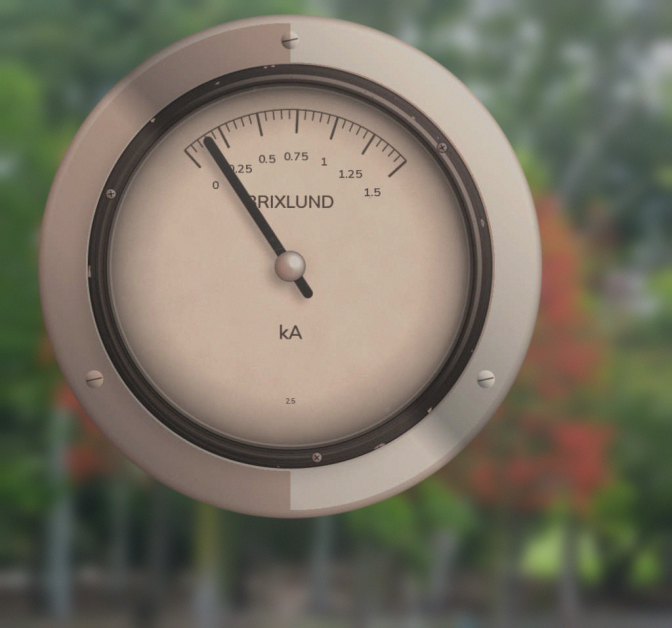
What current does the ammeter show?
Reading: 0.15 kA
